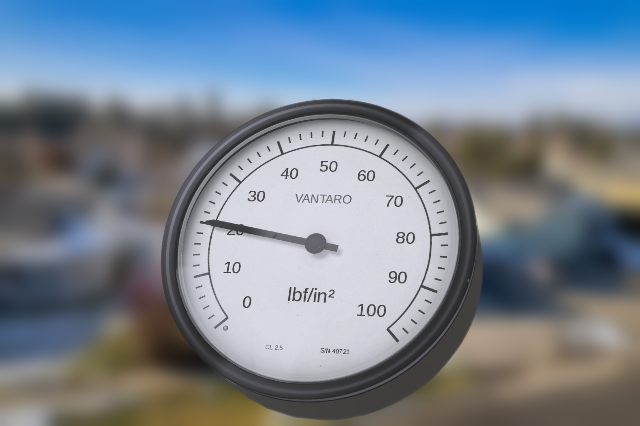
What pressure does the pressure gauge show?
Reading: 20 psi
